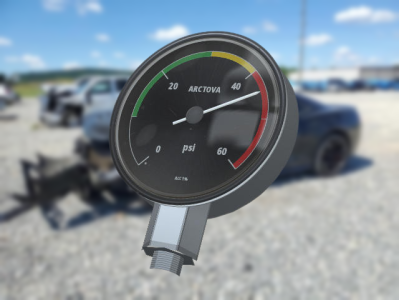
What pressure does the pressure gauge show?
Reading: 45 psi
